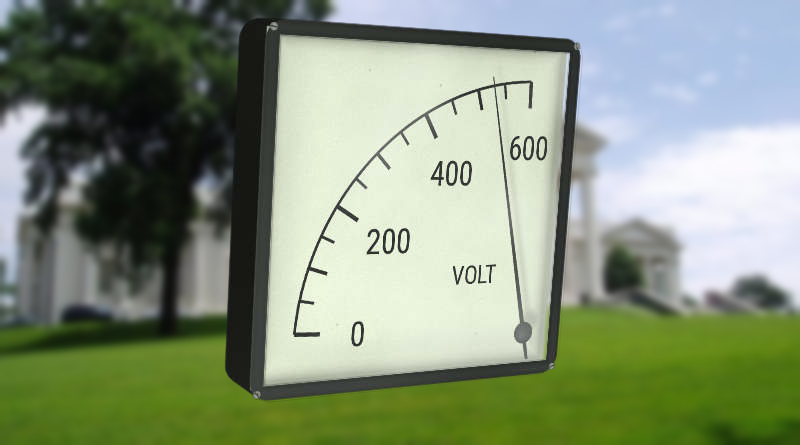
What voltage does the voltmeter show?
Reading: 525 V
